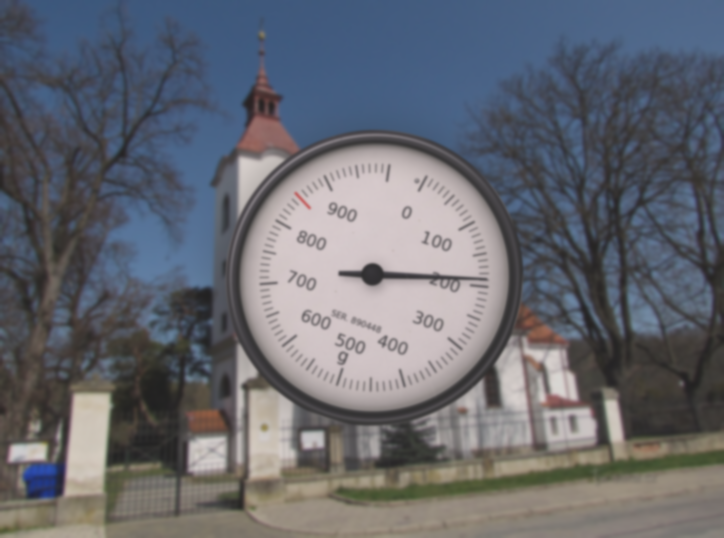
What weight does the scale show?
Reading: 190 g
